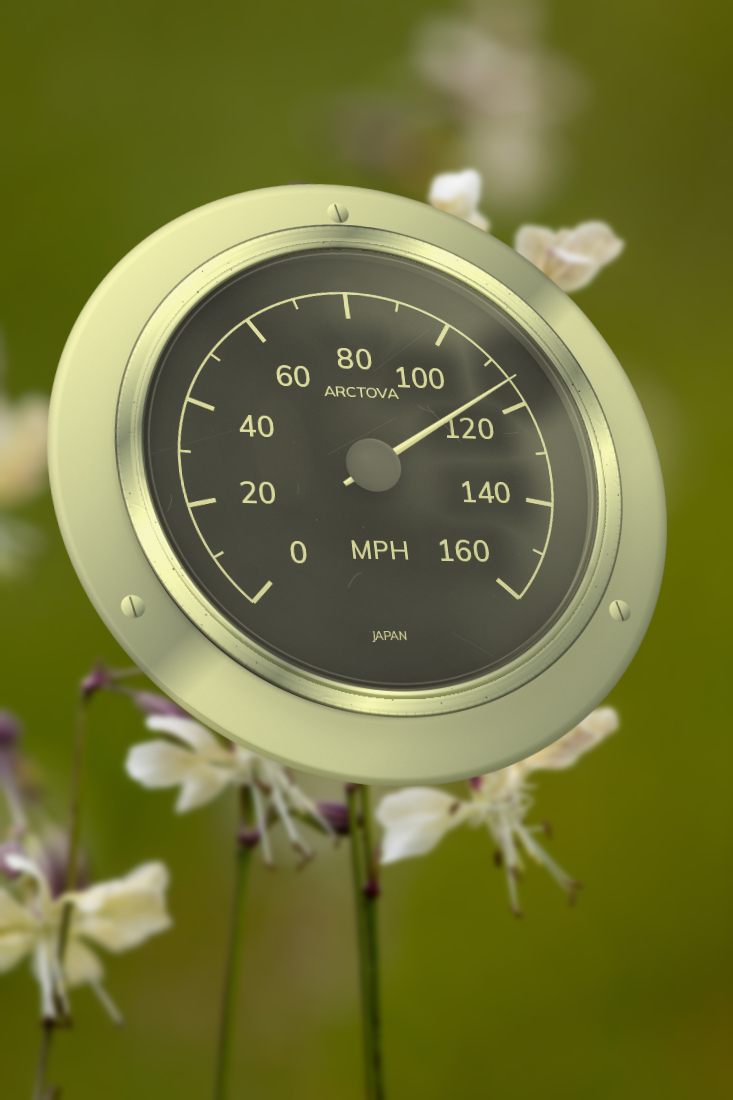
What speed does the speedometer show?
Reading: 115 mph
